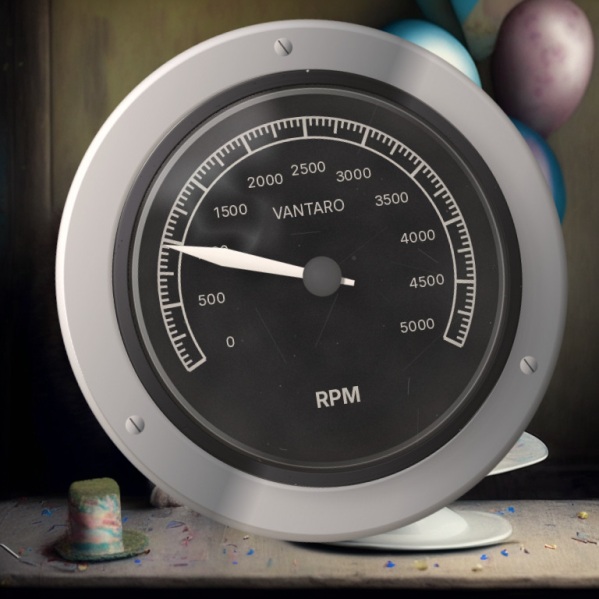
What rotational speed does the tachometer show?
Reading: 950 rpm
